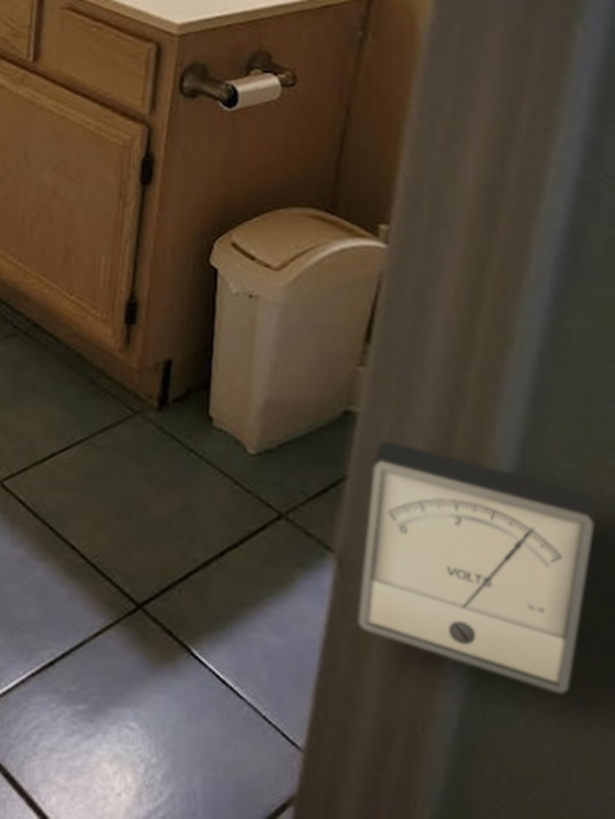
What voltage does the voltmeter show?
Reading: 4 V
